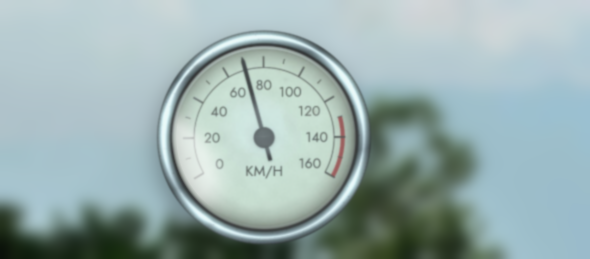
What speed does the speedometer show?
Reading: 70 km/h
